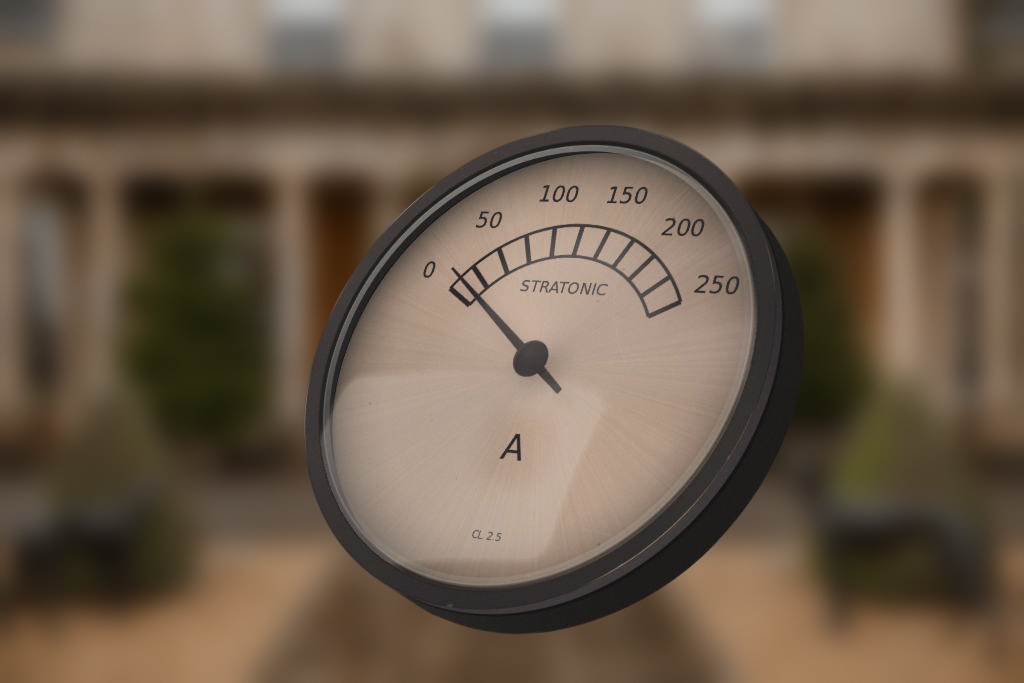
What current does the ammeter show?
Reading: 12.5 A
